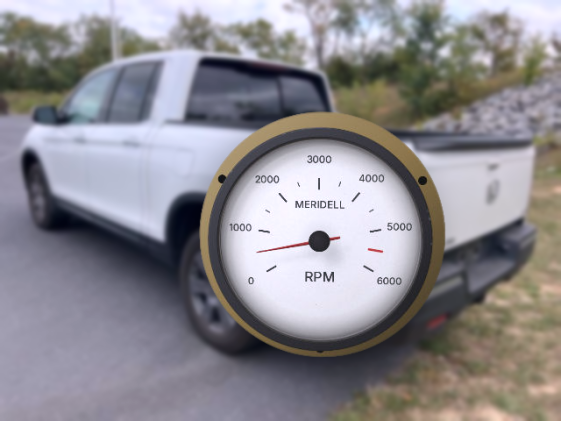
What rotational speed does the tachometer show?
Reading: 500 rpm
